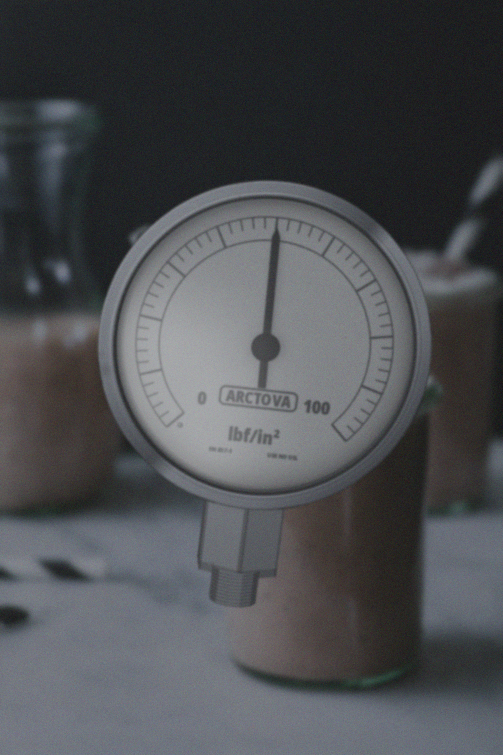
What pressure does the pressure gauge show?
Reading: 50 psi
